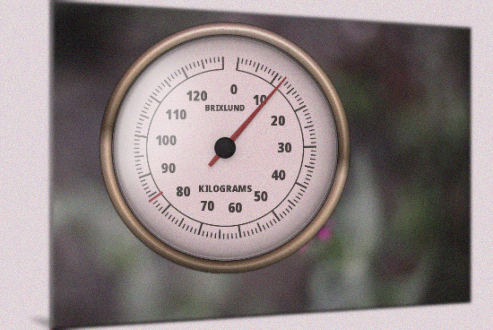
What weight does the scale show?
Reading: 12 kg
